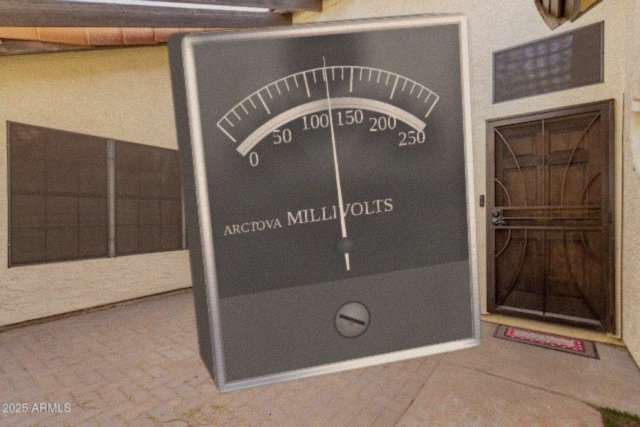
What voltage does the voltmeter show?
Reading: 120 mV
